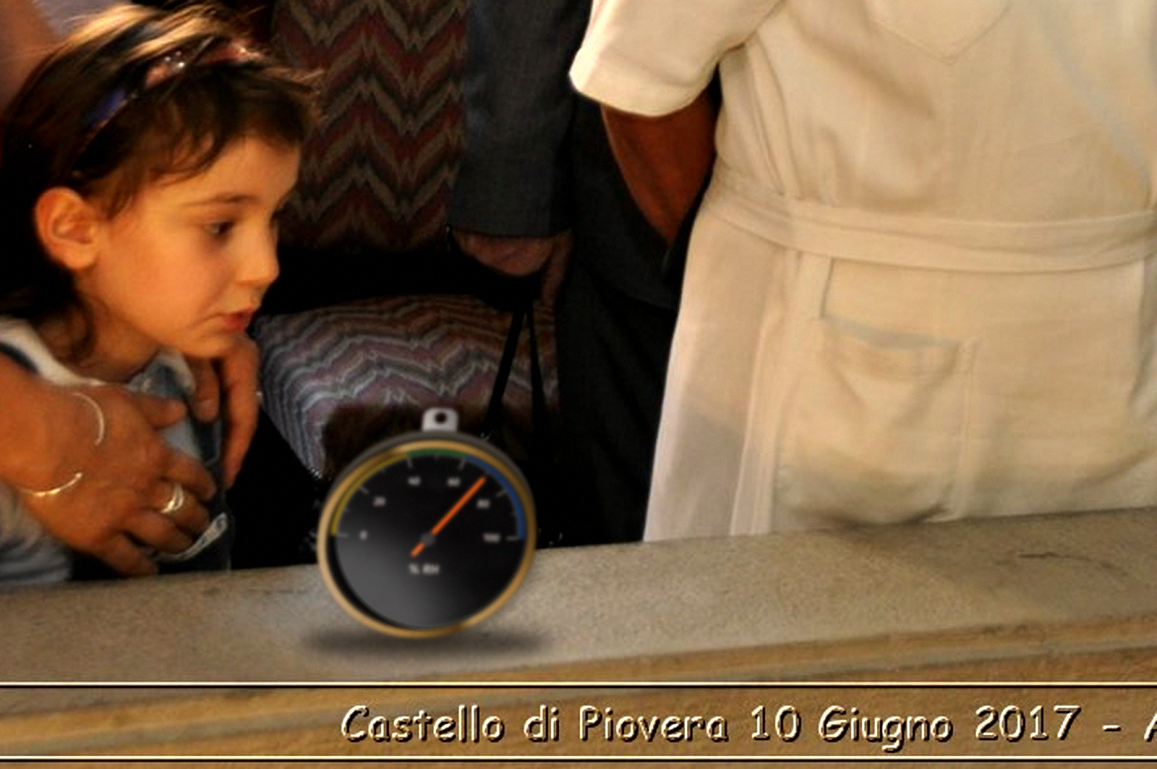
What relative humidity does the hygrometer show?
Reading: 70 %
